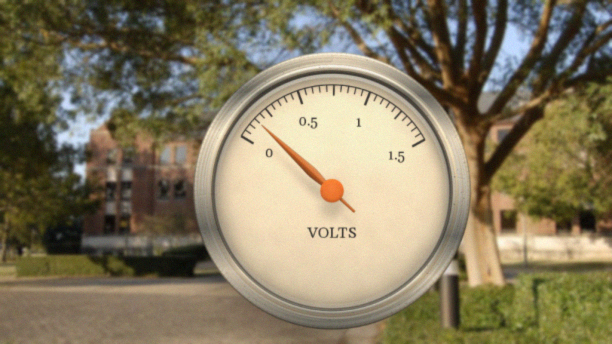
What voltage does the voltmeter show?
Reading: 0.15 V
